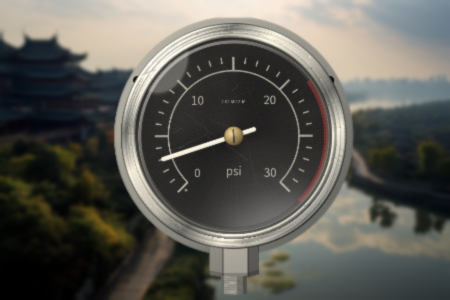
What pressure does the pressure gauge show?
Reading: 3 psi
